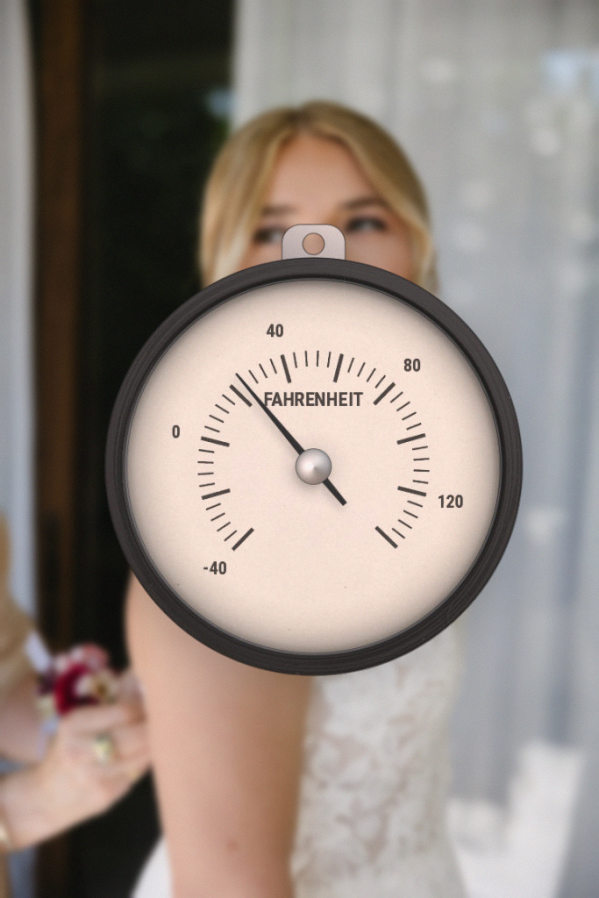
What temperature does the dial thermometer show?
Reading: 24 °F
